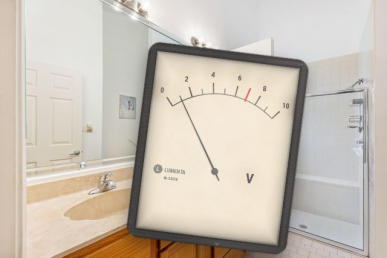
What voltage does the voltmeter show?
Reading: 1 V
